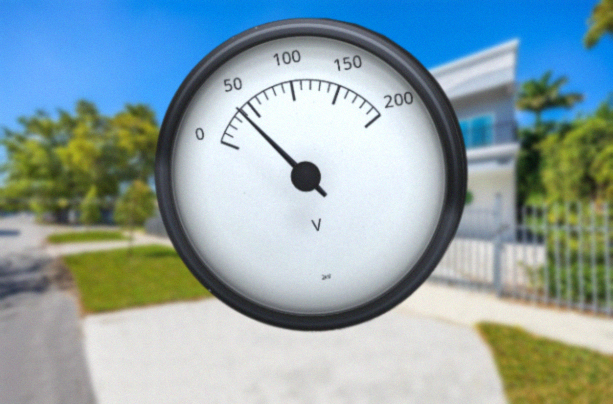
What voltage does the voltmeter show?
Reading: 40 V
